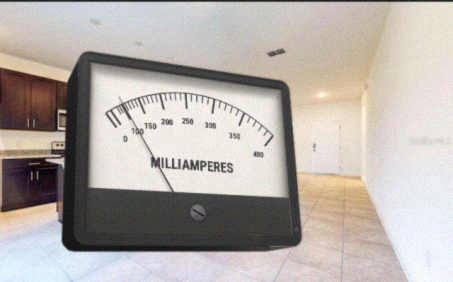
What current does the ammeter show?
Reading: 100 mA
